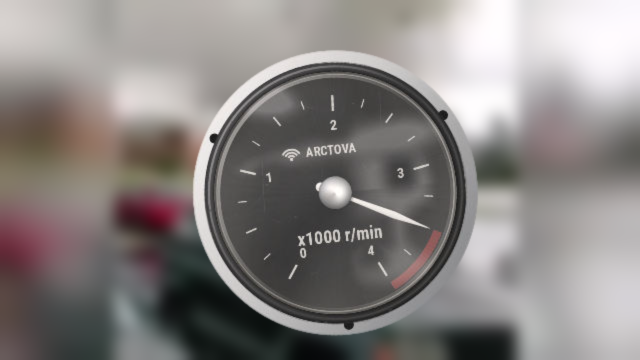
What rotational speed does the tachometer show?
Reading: 3500 rpm
